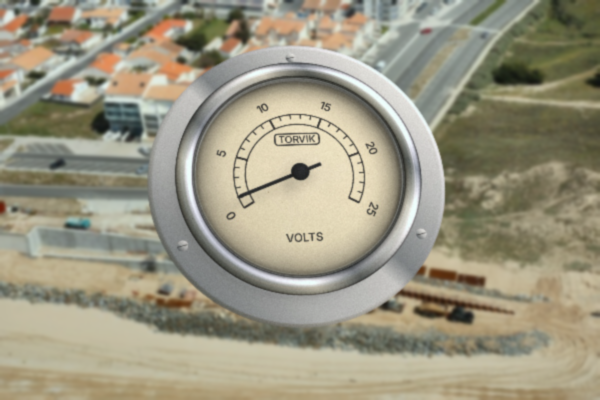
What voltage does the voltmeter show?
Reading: 1 V
